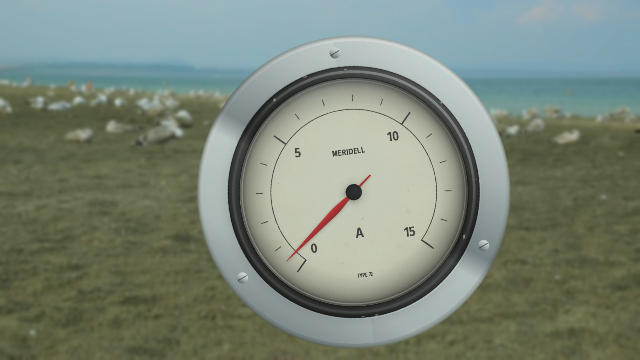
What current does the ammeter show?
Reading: 0.5 A
